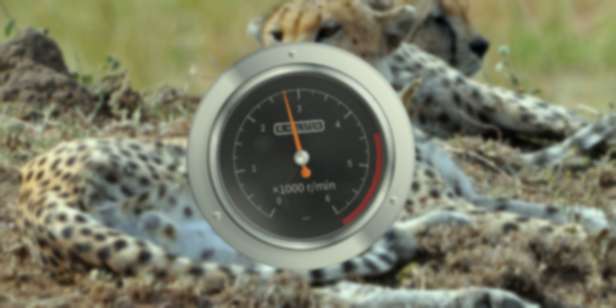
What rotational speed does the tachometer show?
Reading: 2750 rpm
